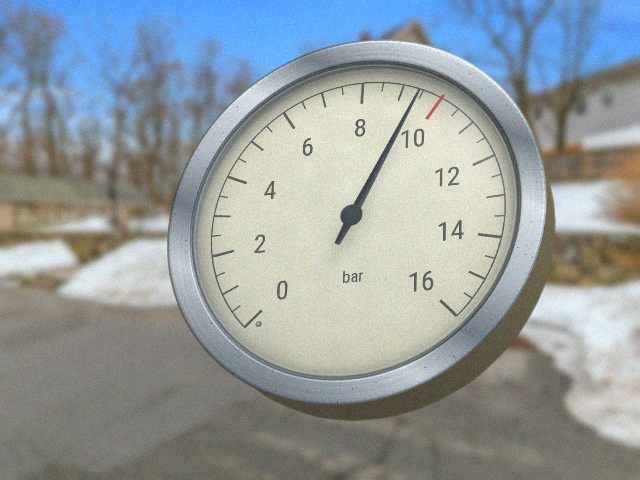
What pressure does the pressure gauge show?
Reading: 9.5 bar
